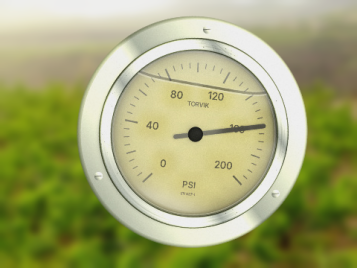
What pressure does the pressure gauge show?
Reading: 160 psi
